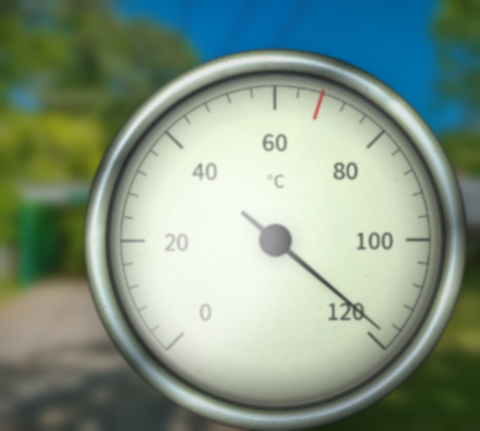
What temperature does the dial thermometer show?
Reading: 118 °C
